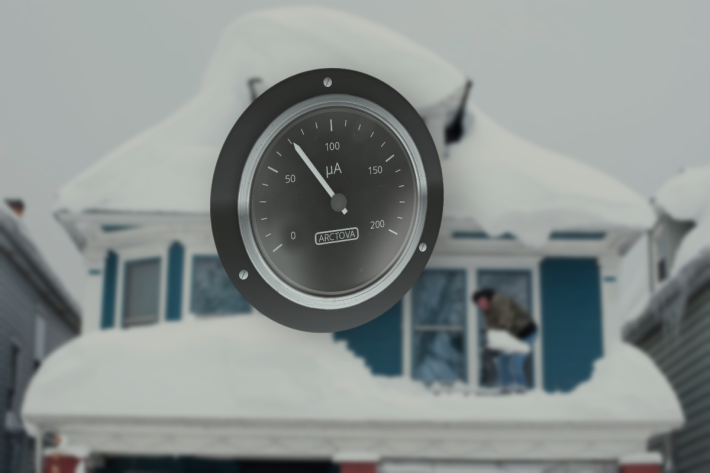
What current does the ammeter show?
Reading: 70 µA
